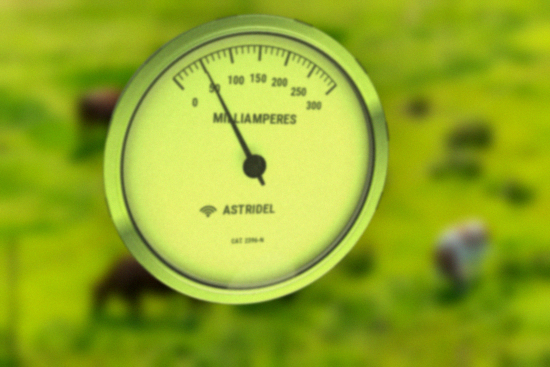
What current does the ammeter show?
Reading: 50 mA
